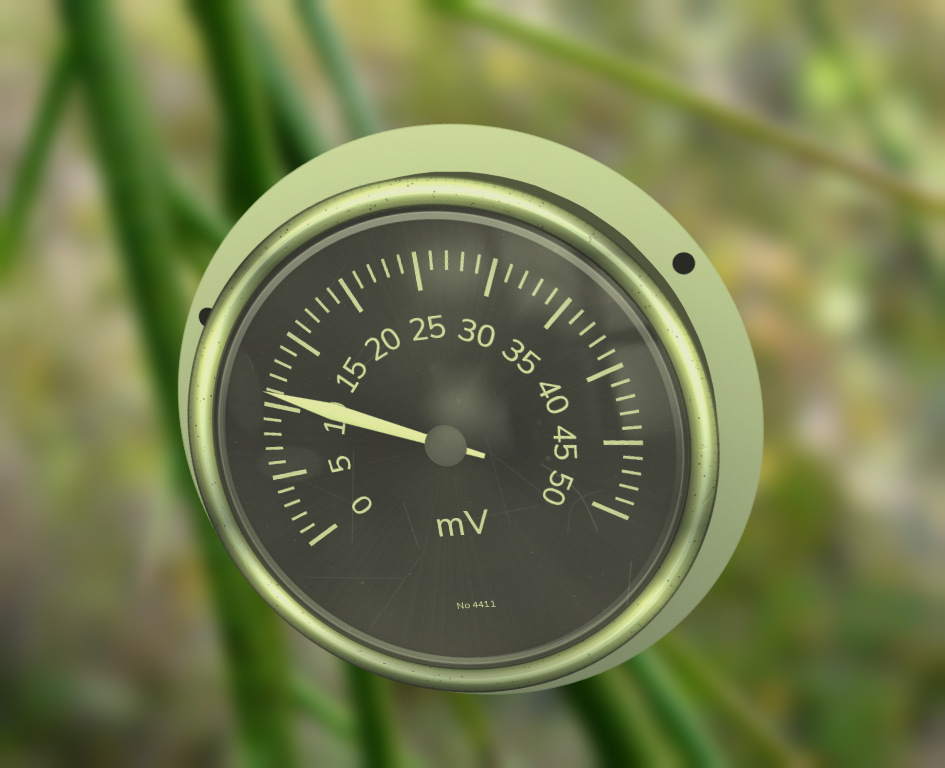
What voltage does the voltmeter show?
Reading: 11 mV
